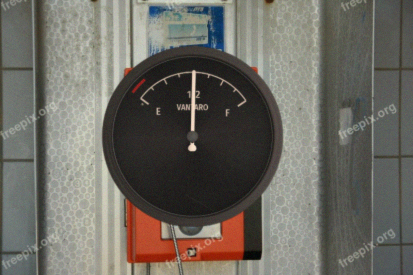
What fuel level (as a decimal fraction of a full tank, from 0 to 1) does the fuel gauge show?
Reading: 0.5
